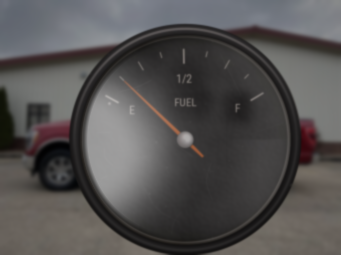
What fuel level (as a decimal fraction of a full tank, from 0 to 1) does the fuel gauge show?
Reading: 0.125
